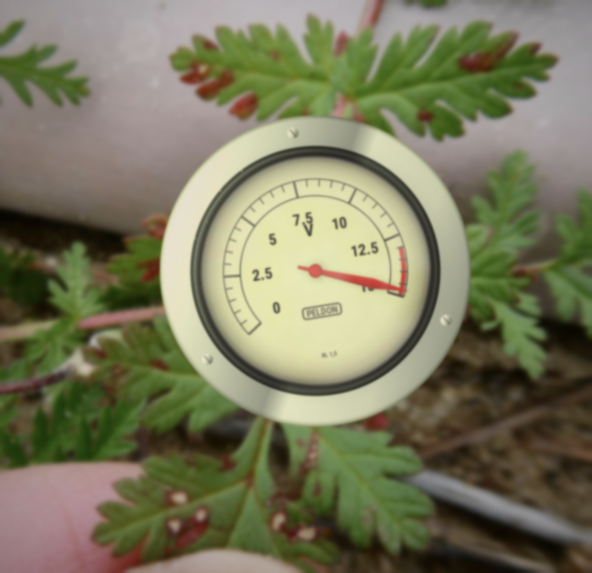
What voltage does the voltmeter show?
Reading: 14.75 V
